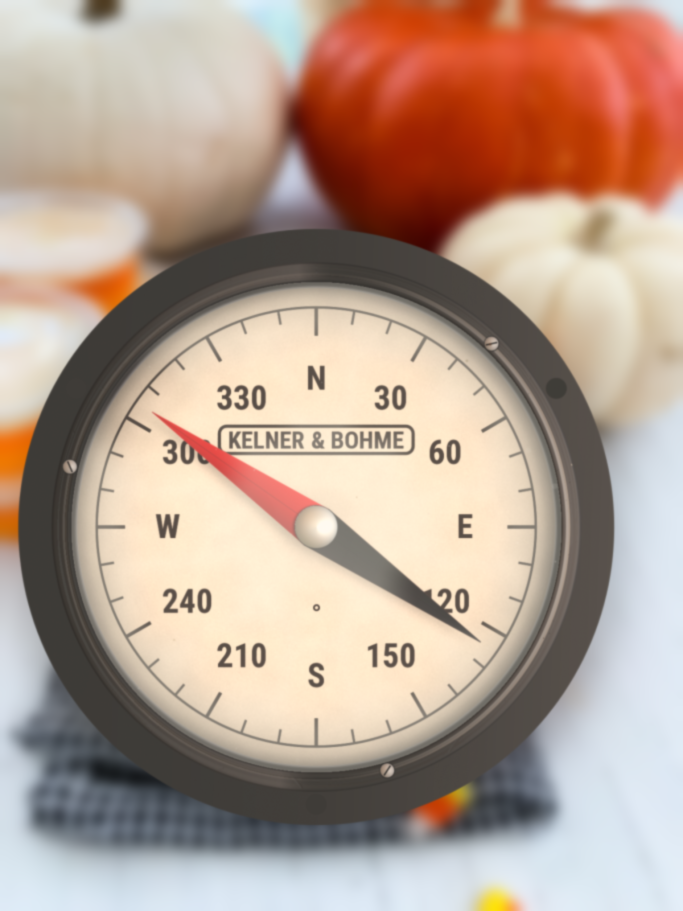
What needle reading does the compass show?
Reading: 305 °
